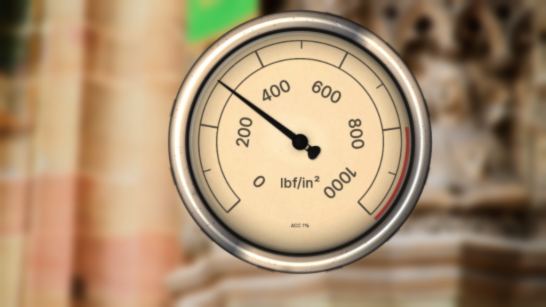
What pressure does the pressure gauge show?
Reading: 300 psi
